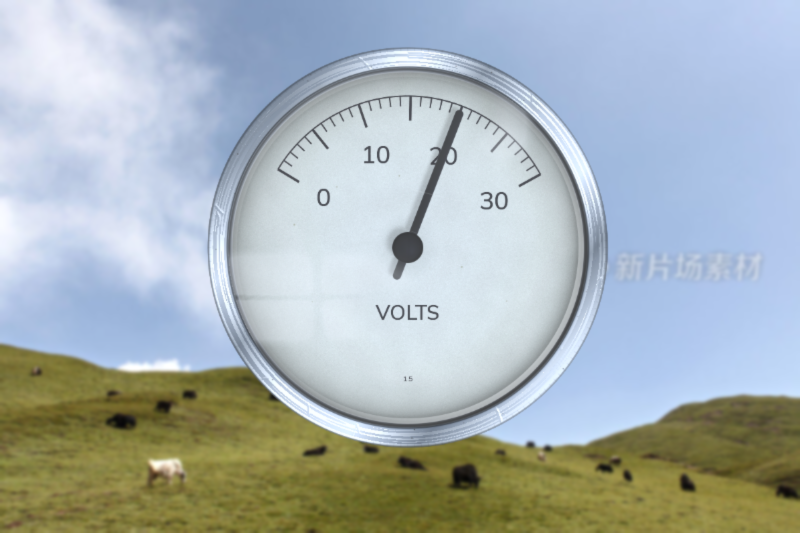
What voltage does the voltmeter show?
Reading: 20 V
